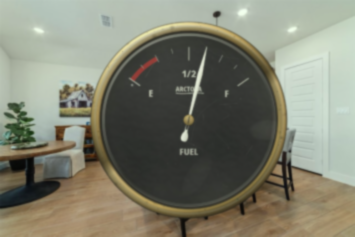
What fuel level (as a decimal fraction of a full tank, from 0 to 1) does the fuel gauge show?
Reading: 0.625
